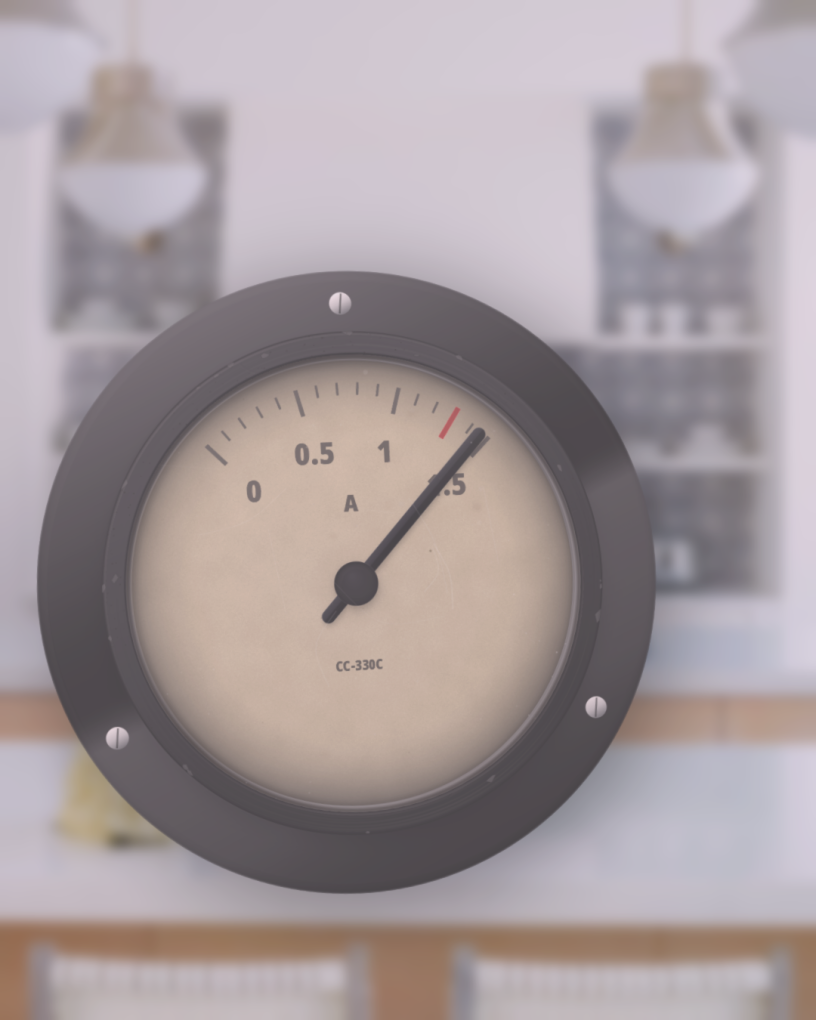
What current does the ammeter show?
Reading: 1.45 A
